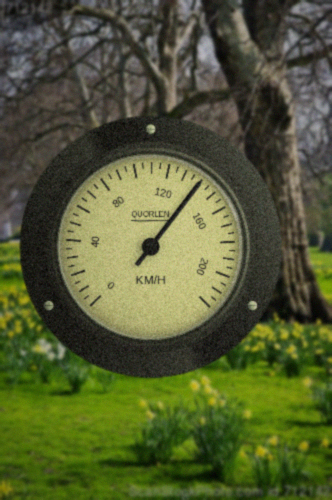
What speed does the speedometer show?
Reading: 140 km/h
